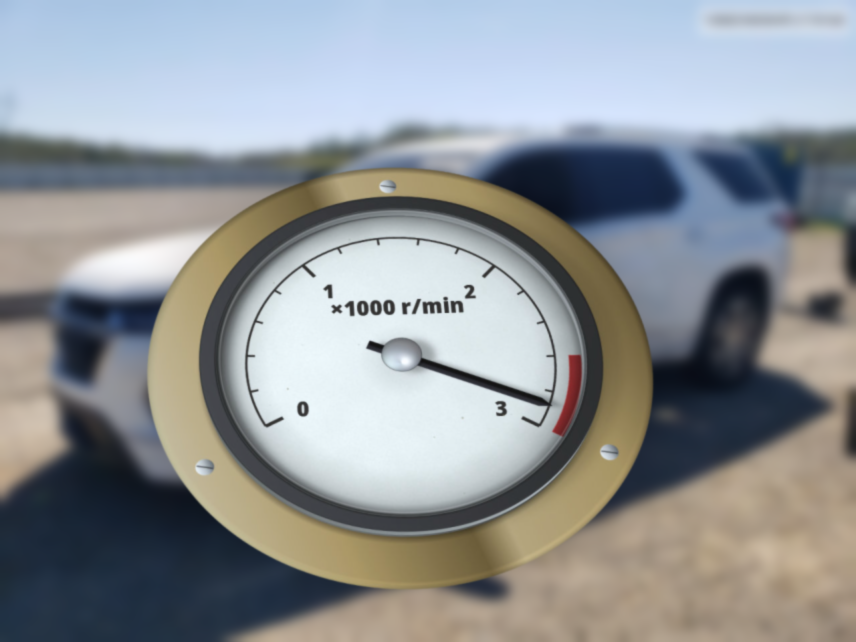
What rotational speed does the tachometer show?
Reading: 2900 rpm
